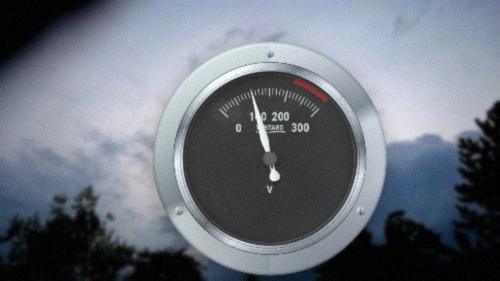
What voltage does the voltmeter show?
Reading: 100 V
